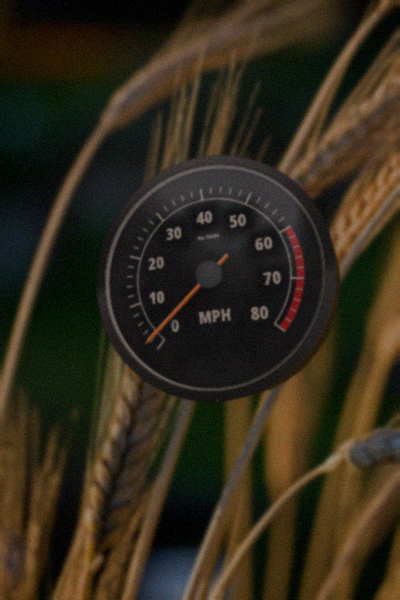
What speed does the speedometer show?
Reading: 2 mph
